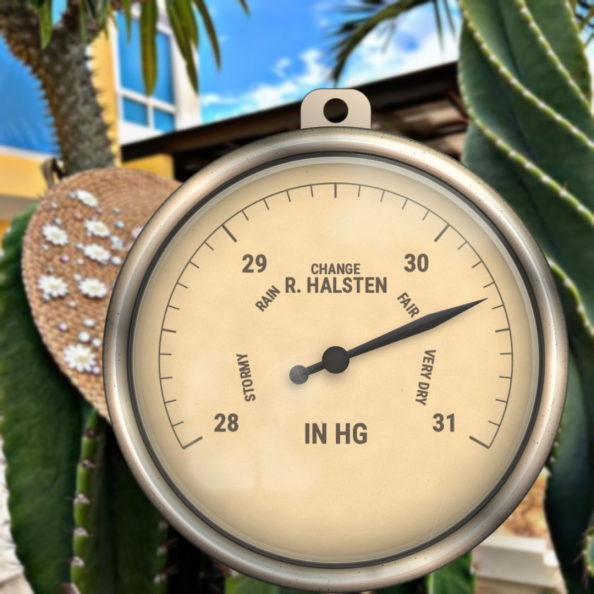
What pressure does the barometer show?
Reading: 30.35 inHg
